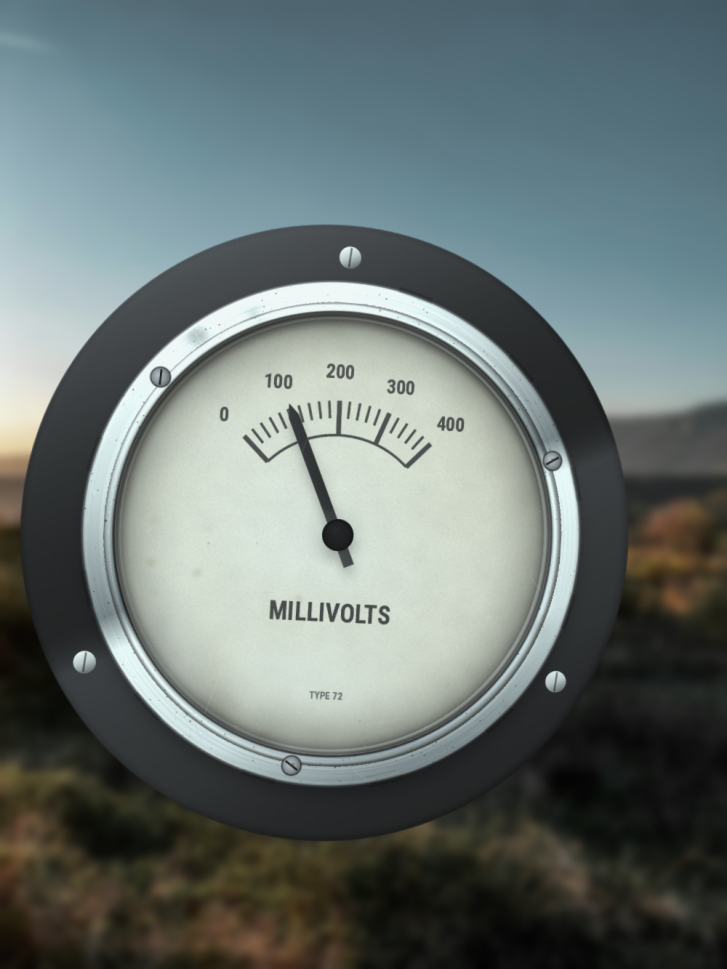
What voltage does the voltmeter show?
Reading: 100 mV
